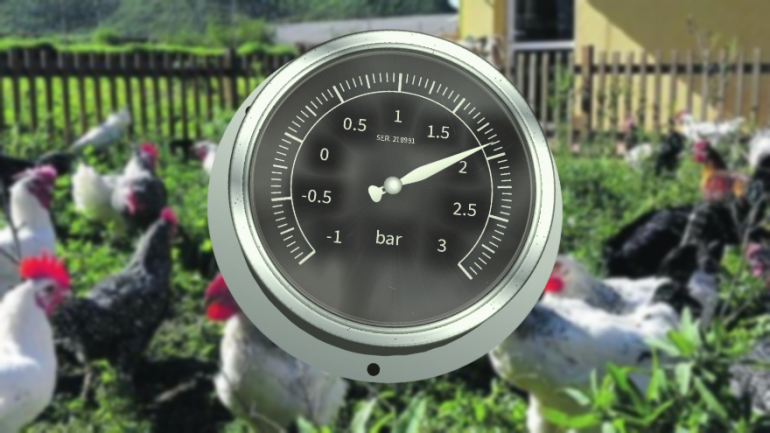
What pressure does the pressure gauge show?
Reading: 1.9 bar
